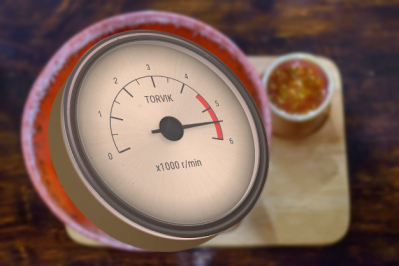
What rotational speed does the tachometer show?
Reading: 5500 rpm
